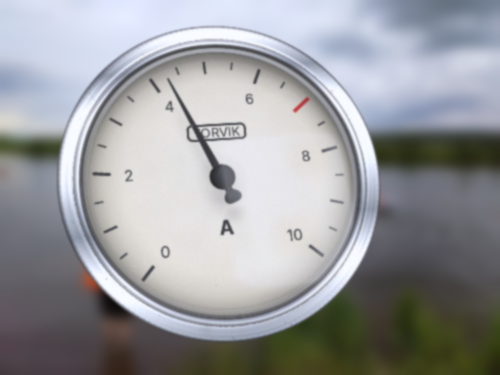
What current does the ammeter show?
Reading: 4.25 A
